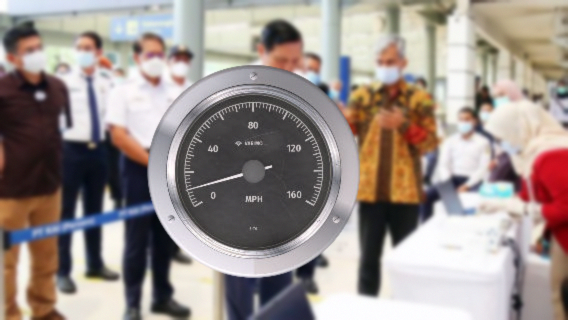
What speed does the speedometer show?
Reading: 10 mph
